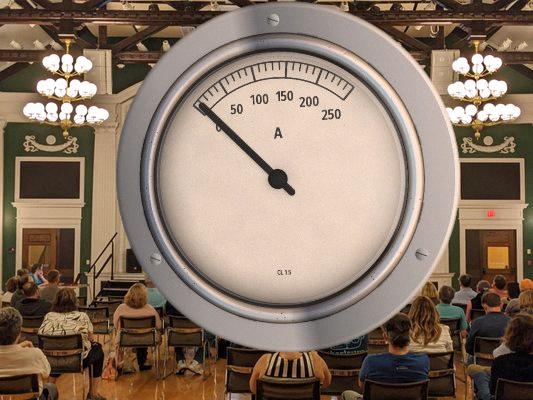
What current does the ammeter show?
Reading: 10 A
